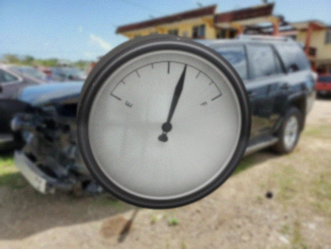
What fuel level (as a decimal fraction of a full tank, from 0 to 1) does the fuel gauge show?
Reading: 0.625
